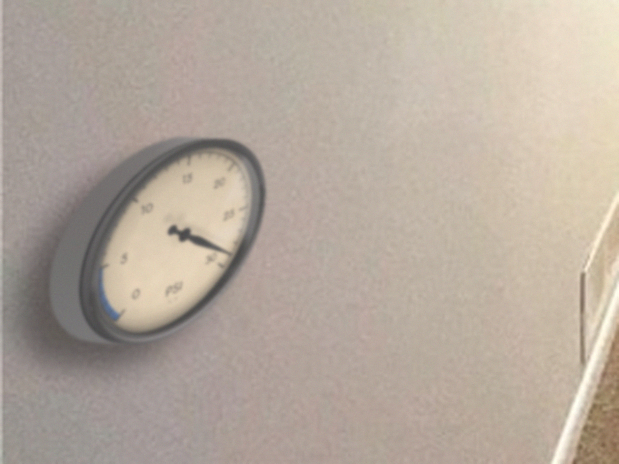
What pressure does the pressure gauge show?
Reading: 29 psi
